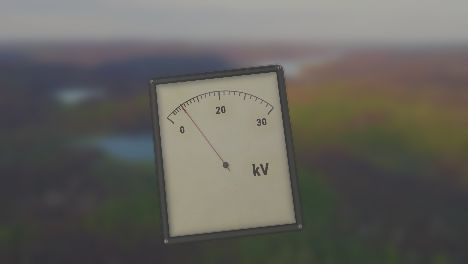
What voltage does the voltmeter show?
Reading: 10 kV
